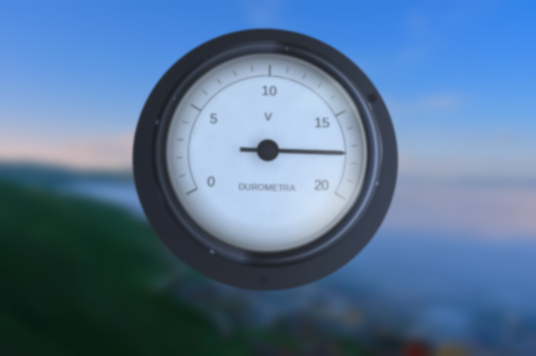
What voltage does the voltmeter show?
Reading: 17.5 V
